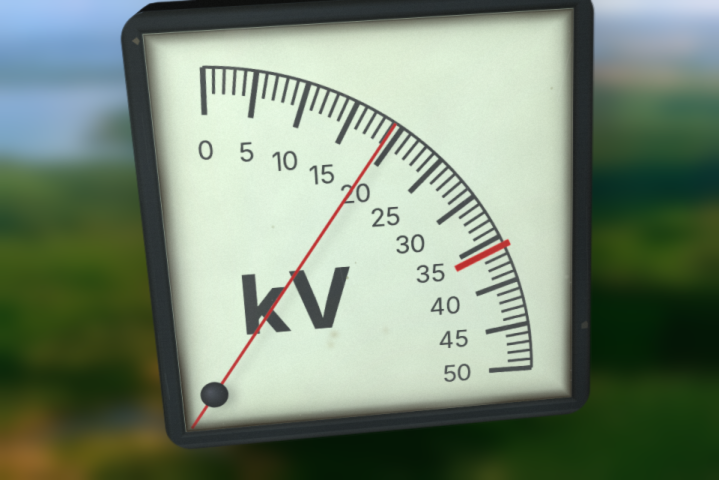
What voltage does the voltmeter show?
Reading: 19 kV
